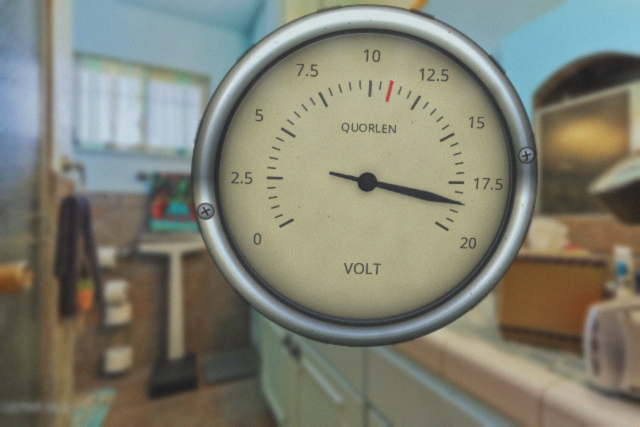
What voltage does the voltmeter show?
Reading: 18.5 V
